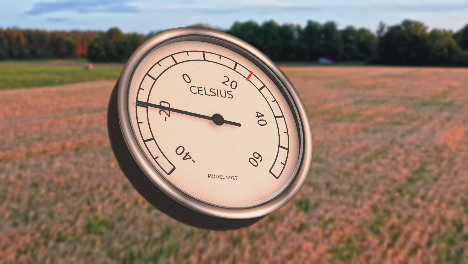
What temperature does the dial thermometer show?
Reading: -20 °C
